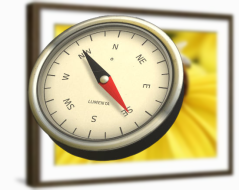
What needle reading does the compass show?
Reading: 135 °
